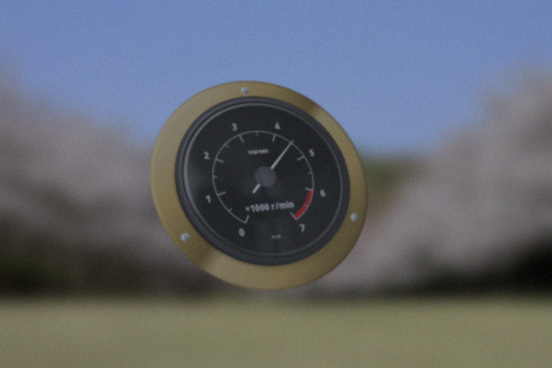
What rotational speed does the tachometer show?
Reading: 4500 rpm
